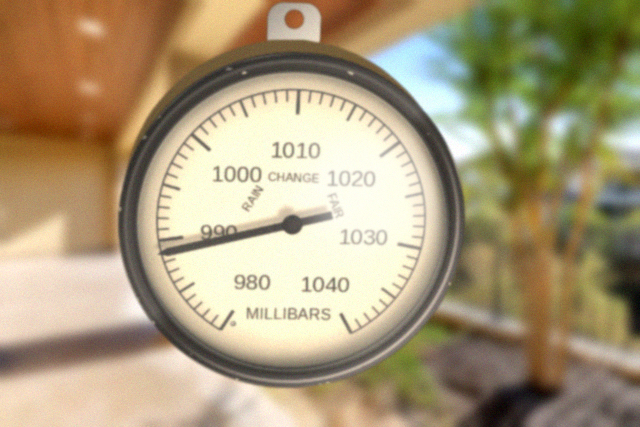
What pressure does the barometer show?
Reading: 989 mbar
